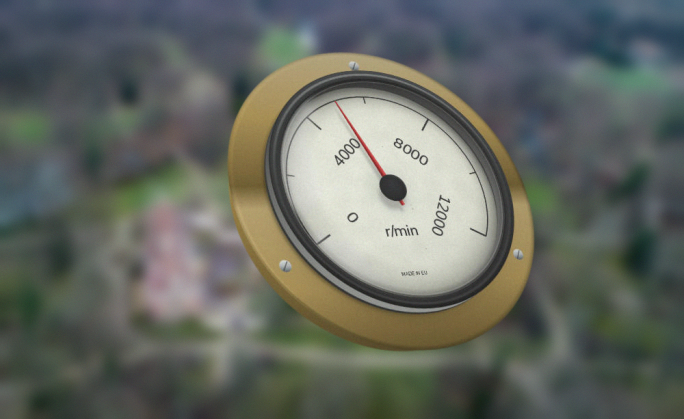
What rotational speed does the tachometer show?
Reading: 5000 rpm
